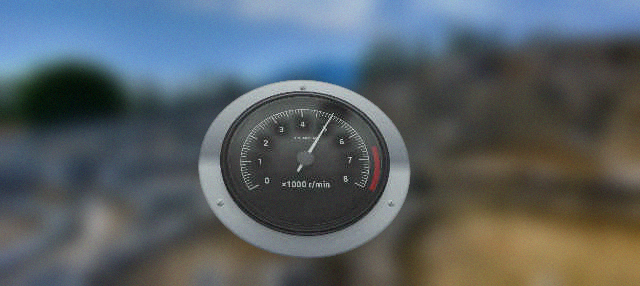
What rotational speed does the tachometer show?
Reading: 5000 rpm
